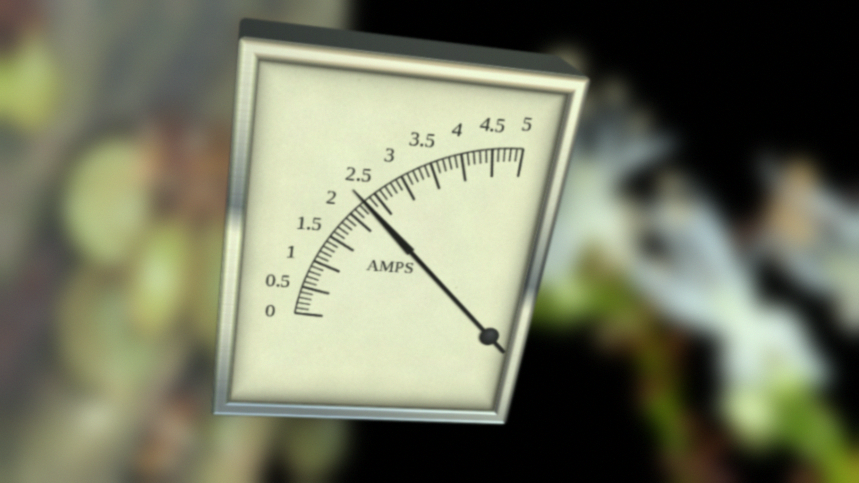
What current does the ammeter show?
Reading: 2.3 A
